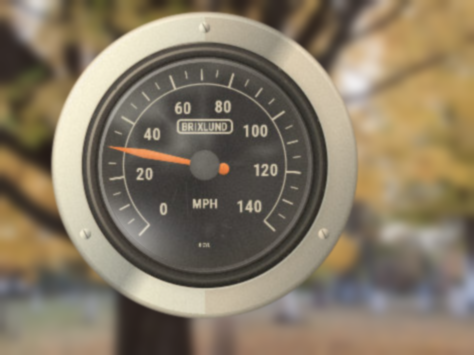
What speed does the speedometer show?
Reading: 30 mph
